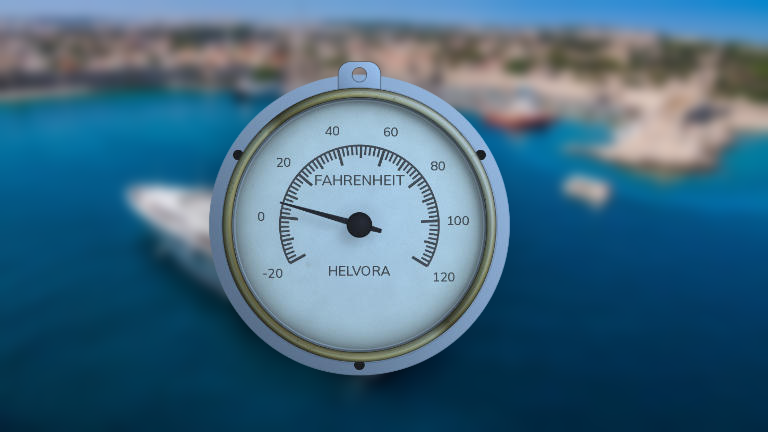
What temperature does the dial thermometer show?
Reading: 6 °F
